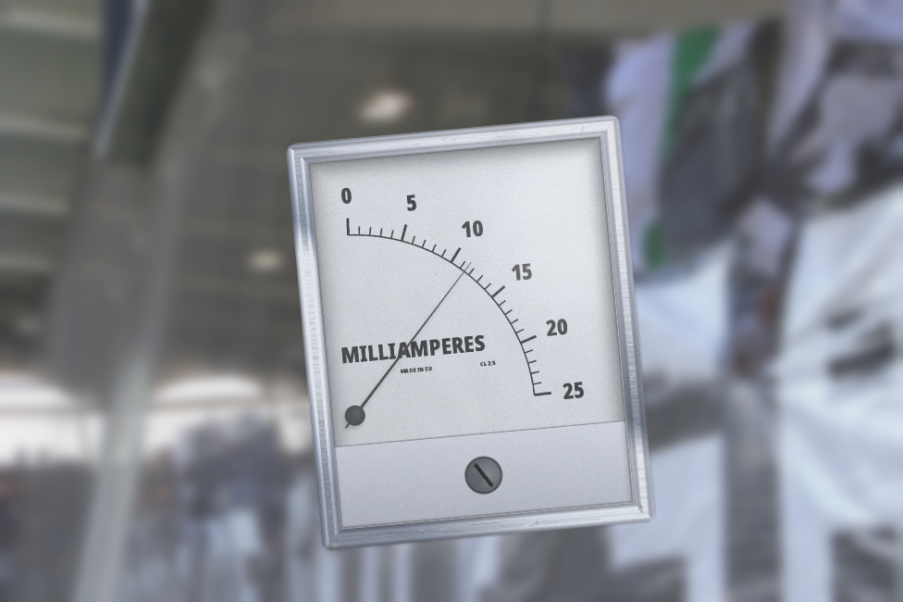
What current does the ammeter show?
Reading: 11.5 mA
